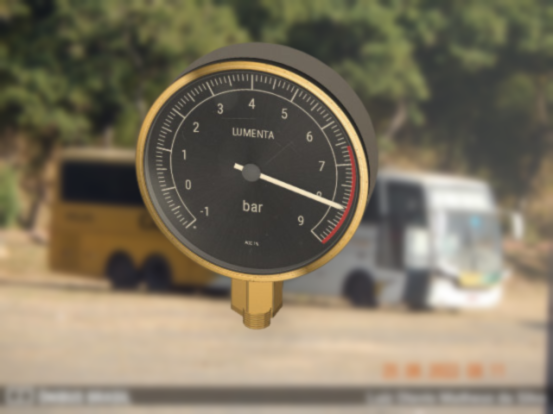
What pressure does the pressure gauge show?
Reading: 8 bar
